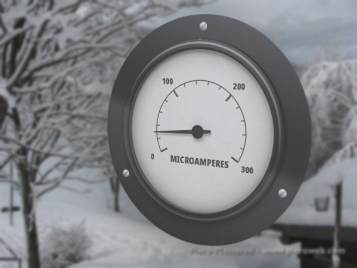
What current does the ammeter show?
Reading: 30 µA
